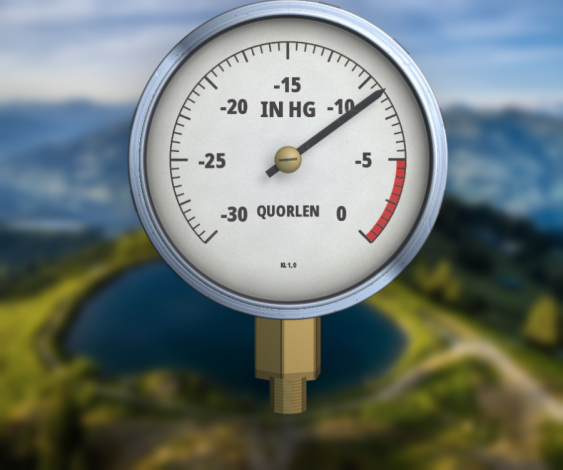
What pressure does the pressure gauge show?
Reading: -9 inHg
